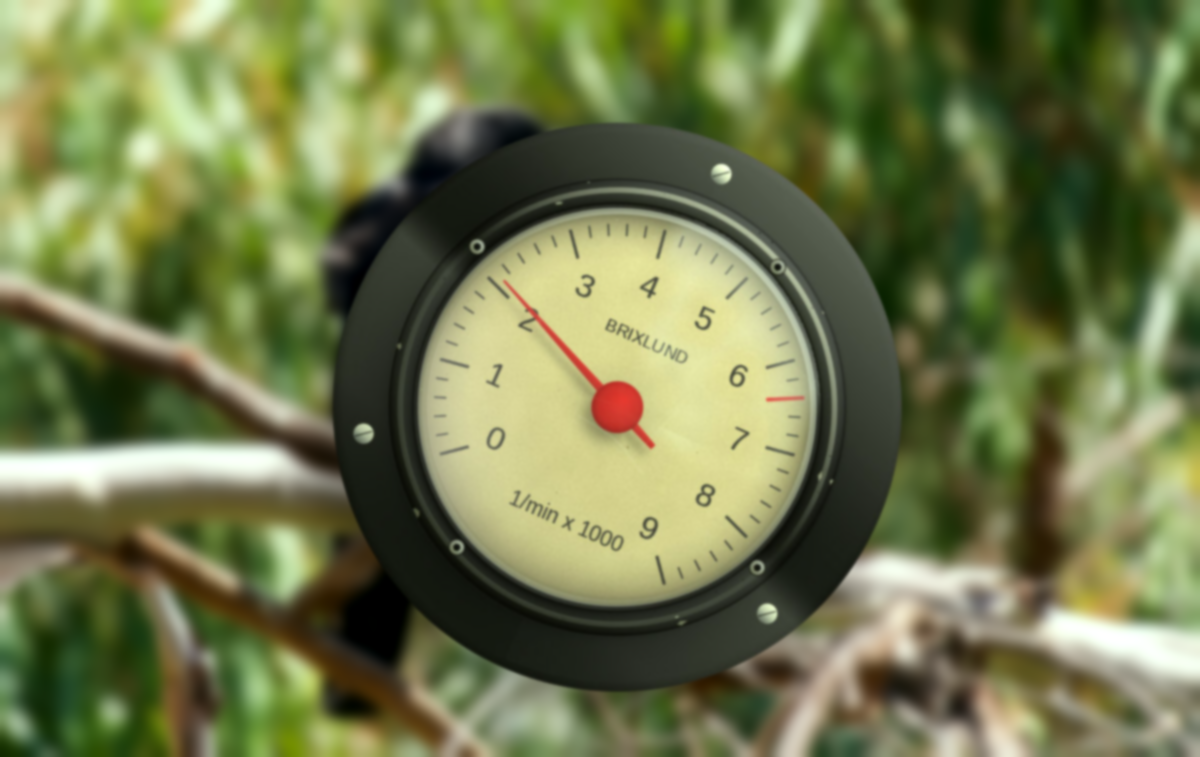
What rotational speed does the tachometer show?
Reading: 2100 rpm
